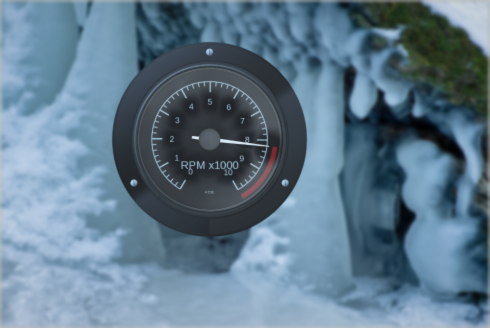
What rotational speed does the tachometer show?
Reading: 8200 rpm
